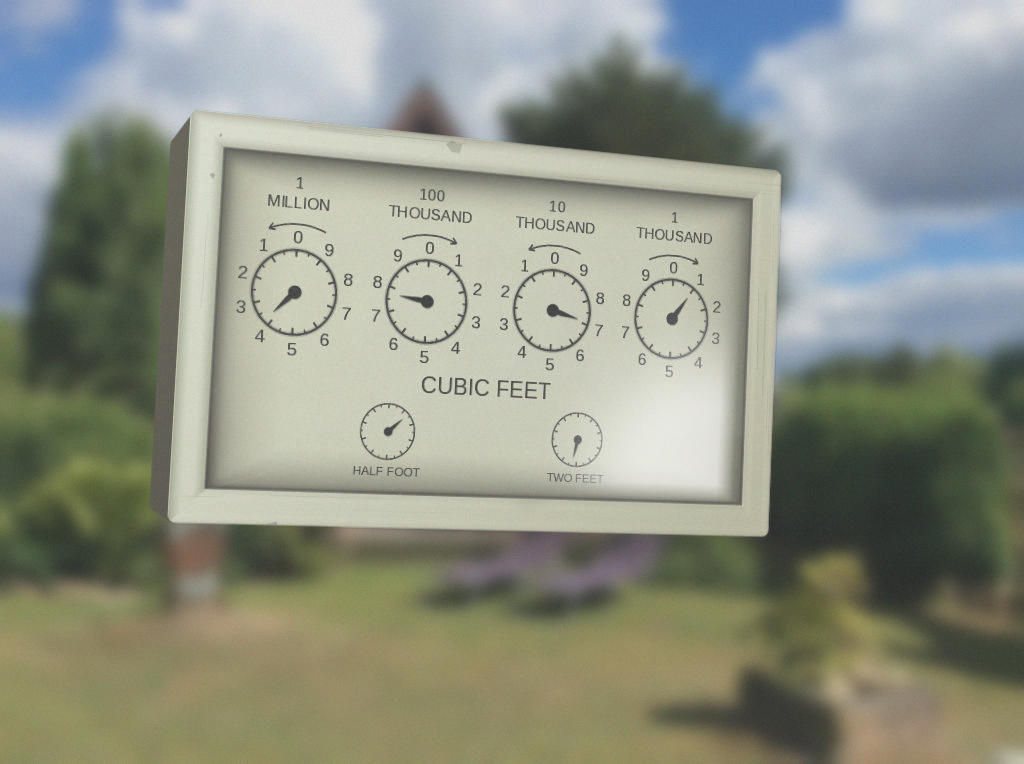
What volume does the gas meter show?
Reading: 377100 ft³
